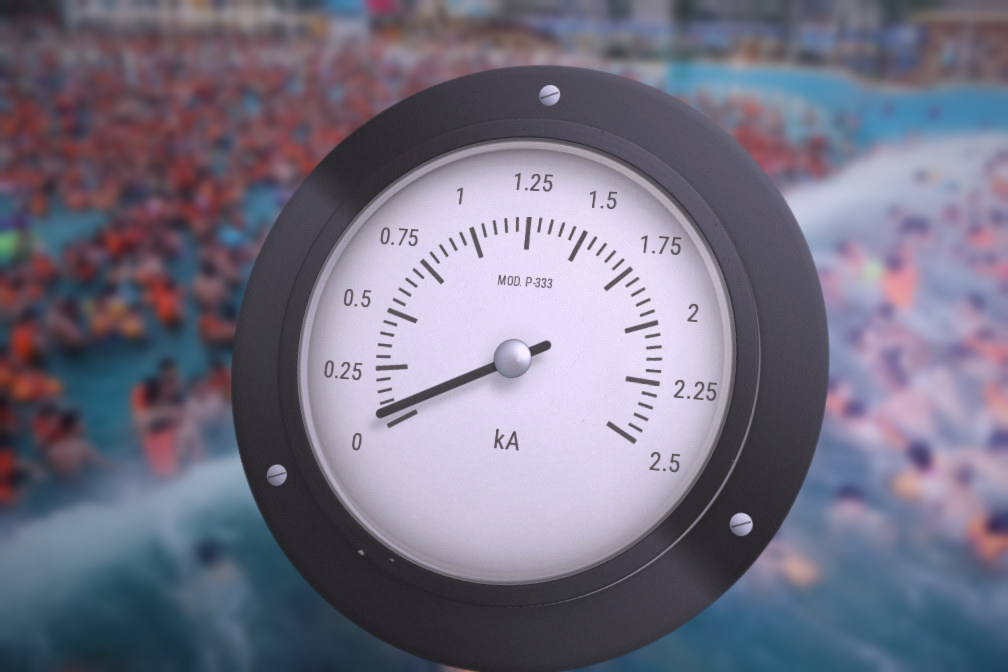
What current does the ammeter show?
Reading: 0.05 kA
